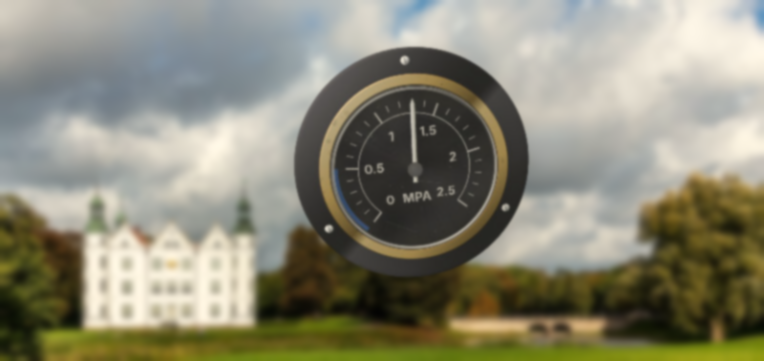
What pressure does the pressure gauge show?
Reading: 1.3 MPa
